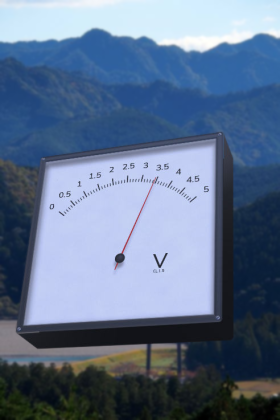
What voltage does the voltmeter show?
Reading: 3.5 V
